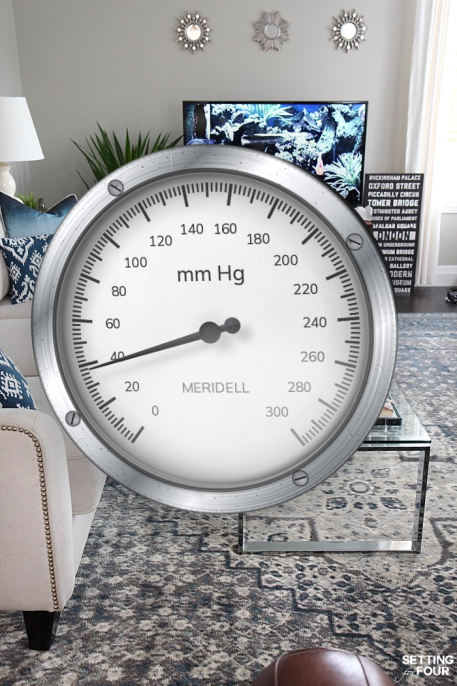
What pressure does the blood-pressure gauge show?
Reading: 38 mmHg
